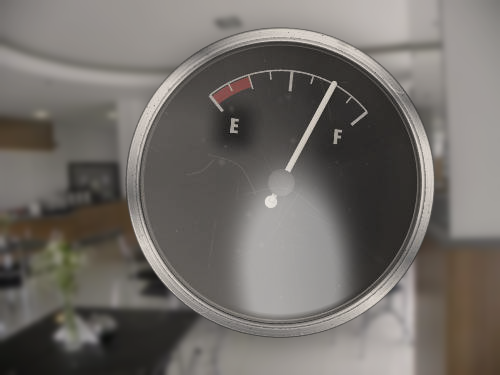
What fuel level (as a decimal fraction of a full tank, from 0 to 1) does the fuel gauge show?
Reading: 0.75
